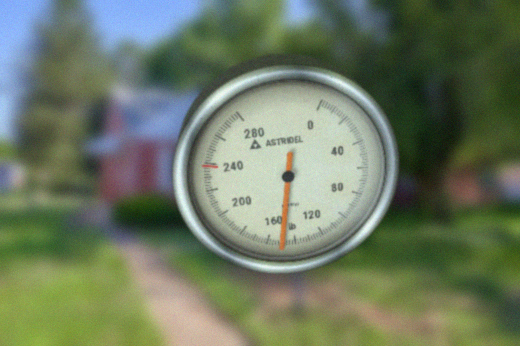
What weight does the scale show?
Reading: 150 lb
